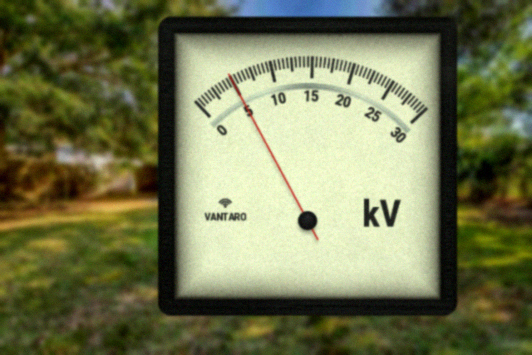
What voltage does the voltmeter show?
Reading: 5 kV
